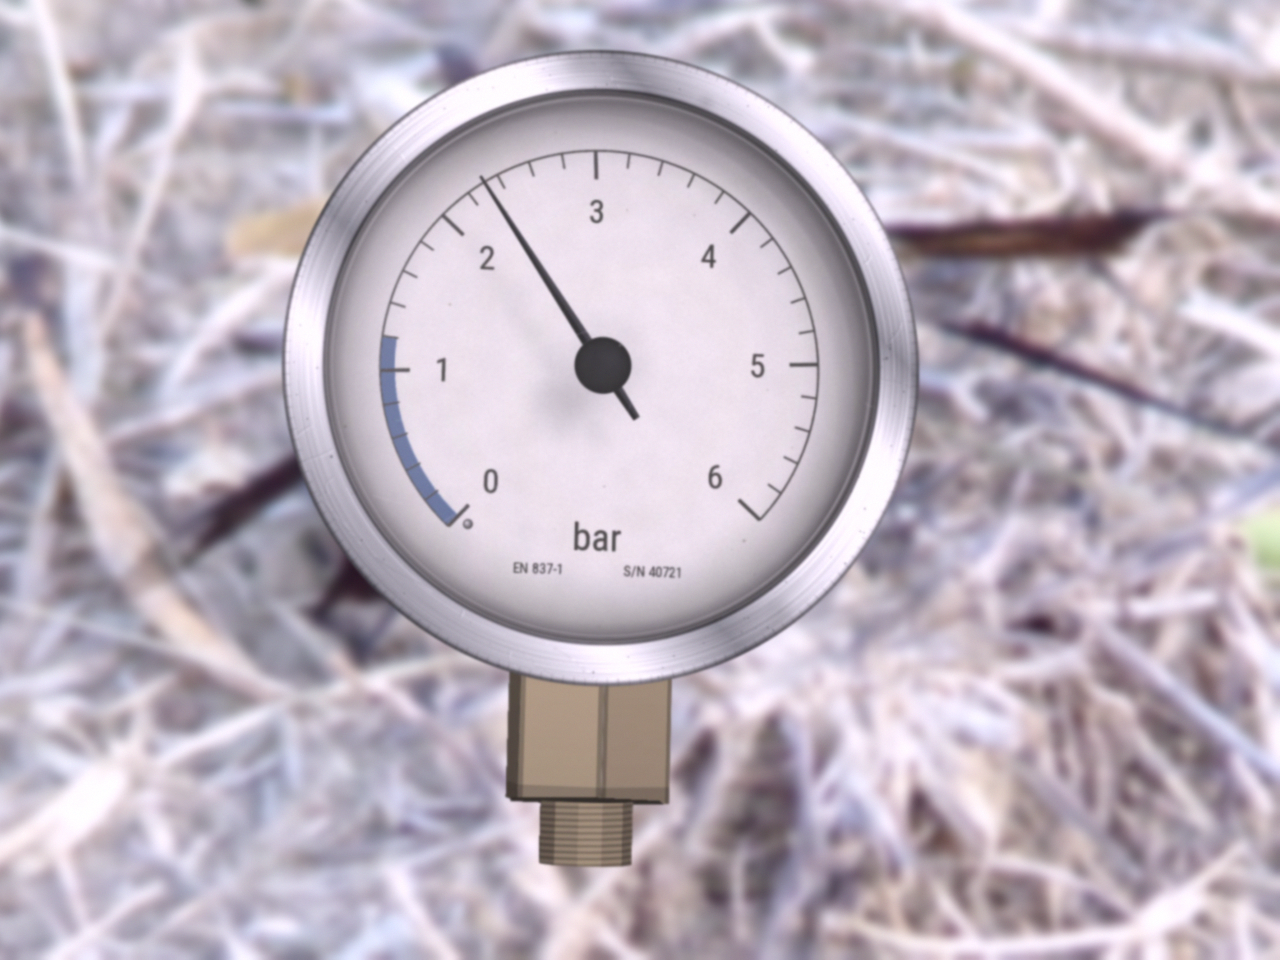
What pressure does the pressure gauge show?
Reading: 2.3 bar
